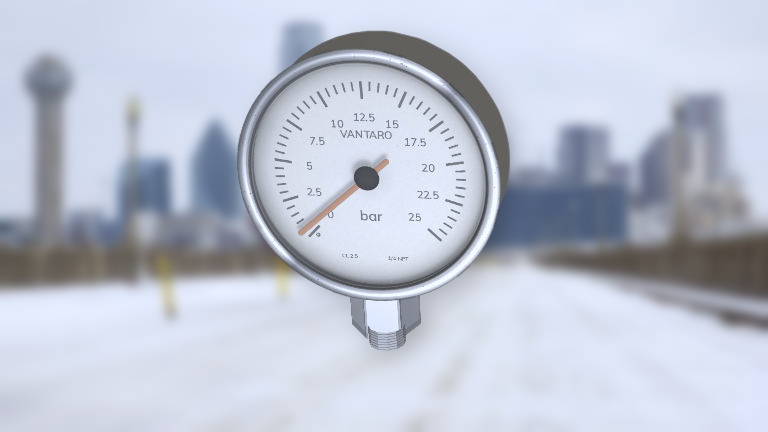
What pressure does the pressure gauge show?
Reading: 0.5 bar
